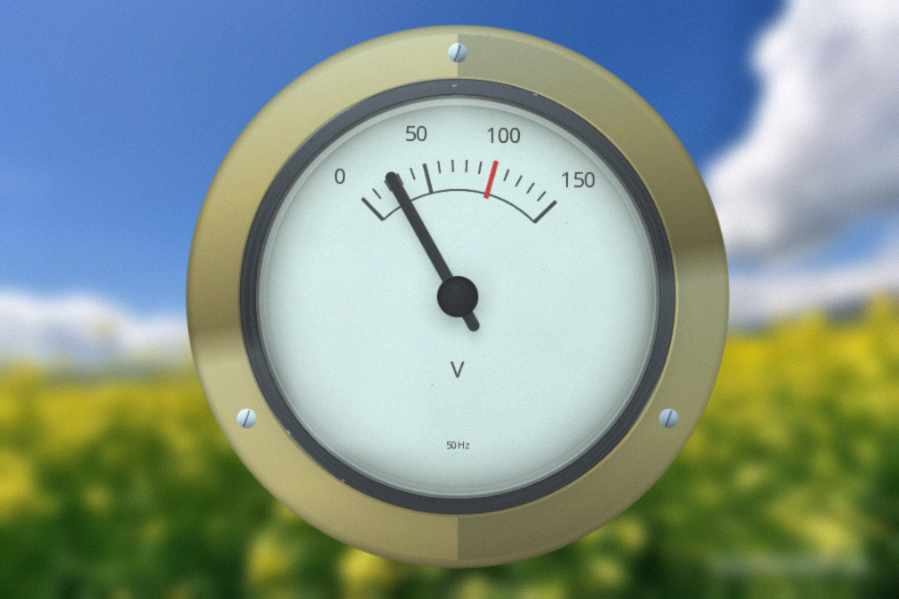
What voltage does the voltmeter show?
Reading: 25 V
